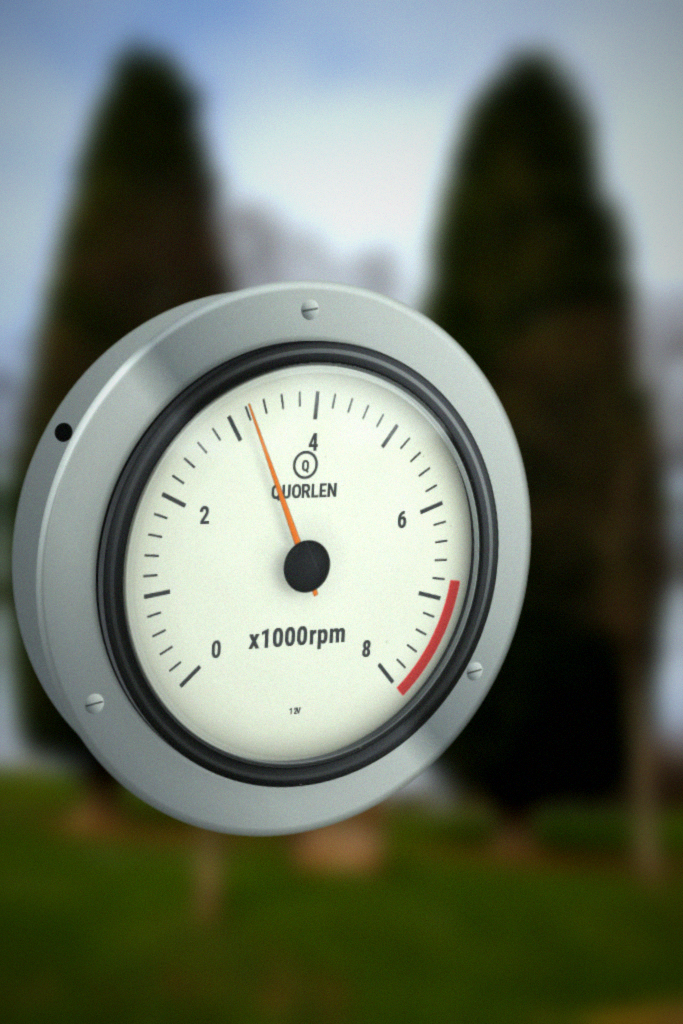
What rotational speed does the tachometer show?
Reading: 3200 rpm
